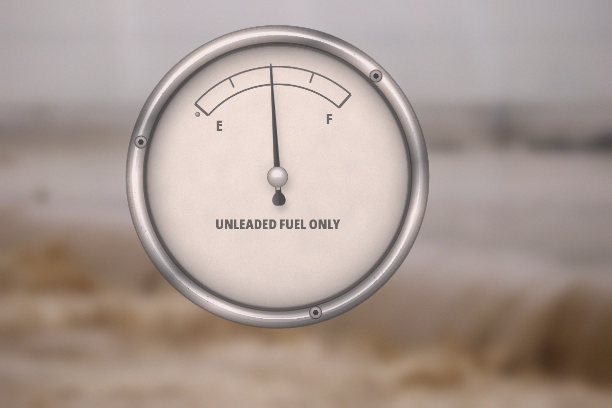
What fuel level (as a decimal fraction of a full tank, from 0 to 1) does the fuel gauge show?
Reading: 0.5
